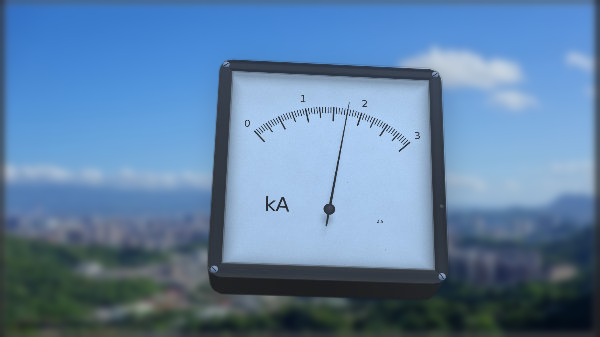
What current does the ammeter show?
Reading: 1.75 kA
